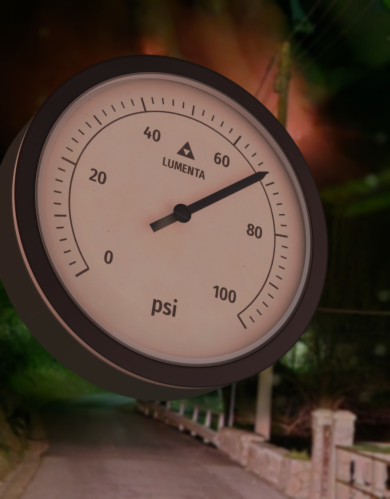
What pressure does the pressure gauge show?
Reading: 68 psi
